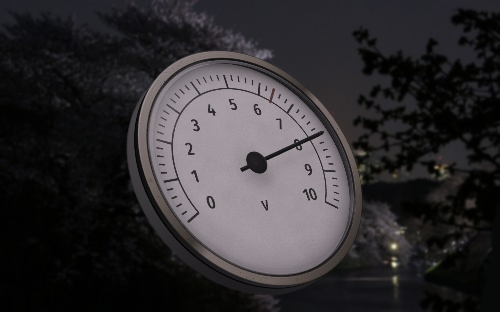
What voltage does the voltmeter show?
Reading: 8 V
